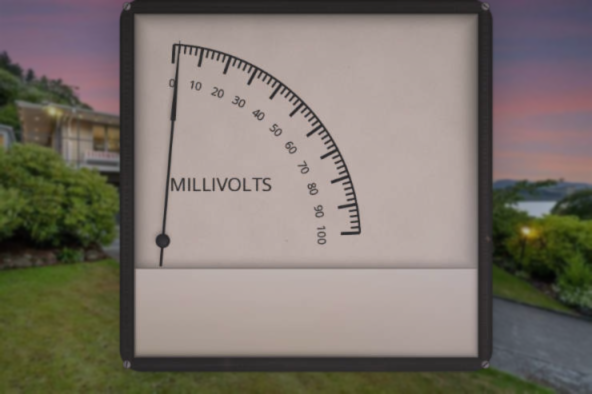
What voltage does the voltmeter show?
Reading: 2 mV
